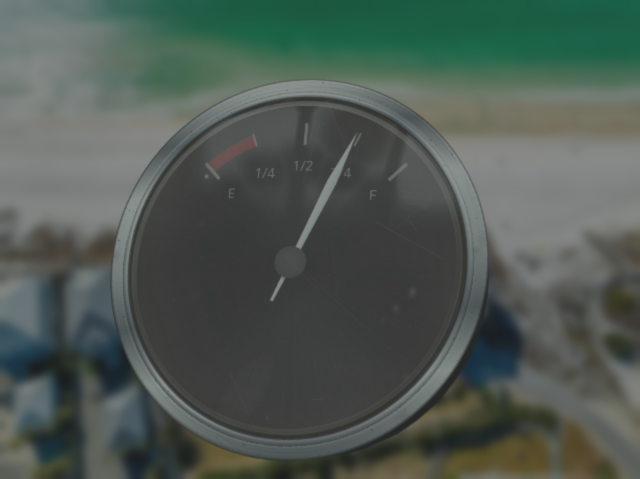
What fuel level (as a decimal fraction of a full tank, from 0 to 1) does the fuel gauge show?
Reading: 0.75
